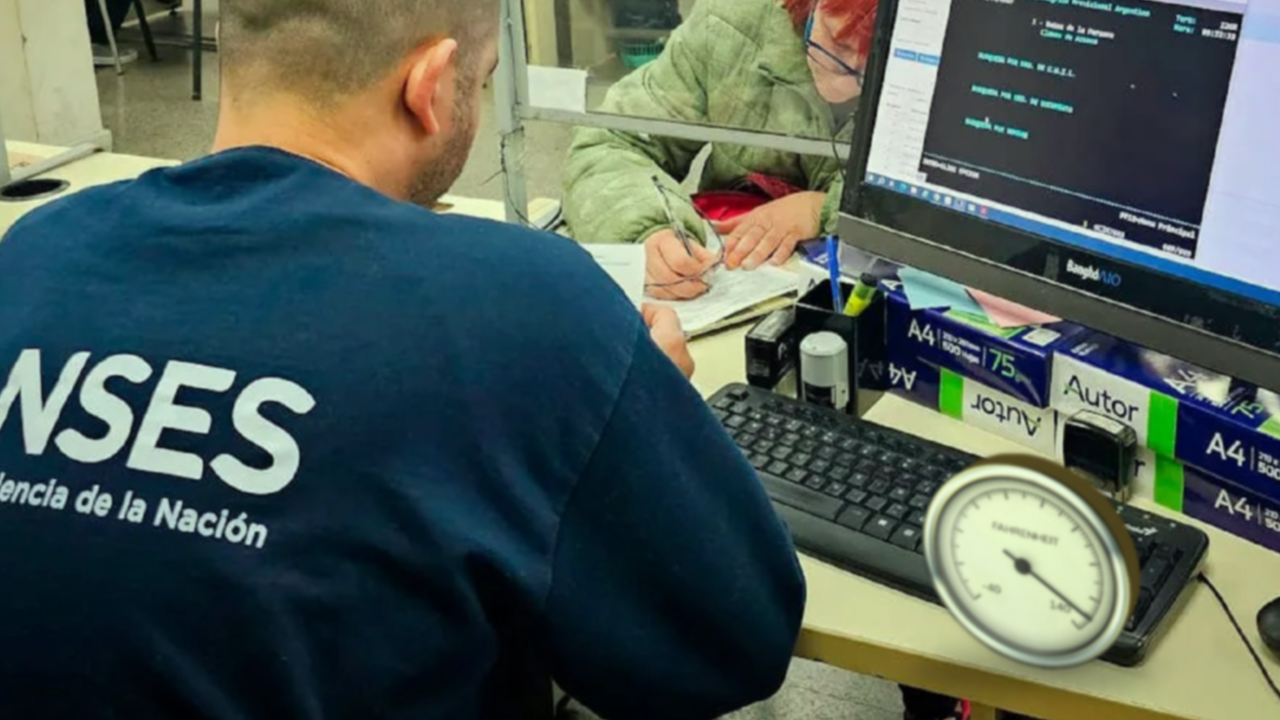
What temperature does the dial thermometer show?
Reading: 130 °F
